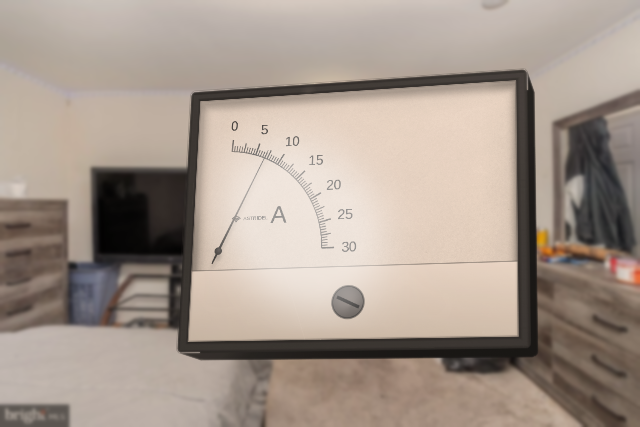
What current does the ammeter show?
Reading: 7.5 A
